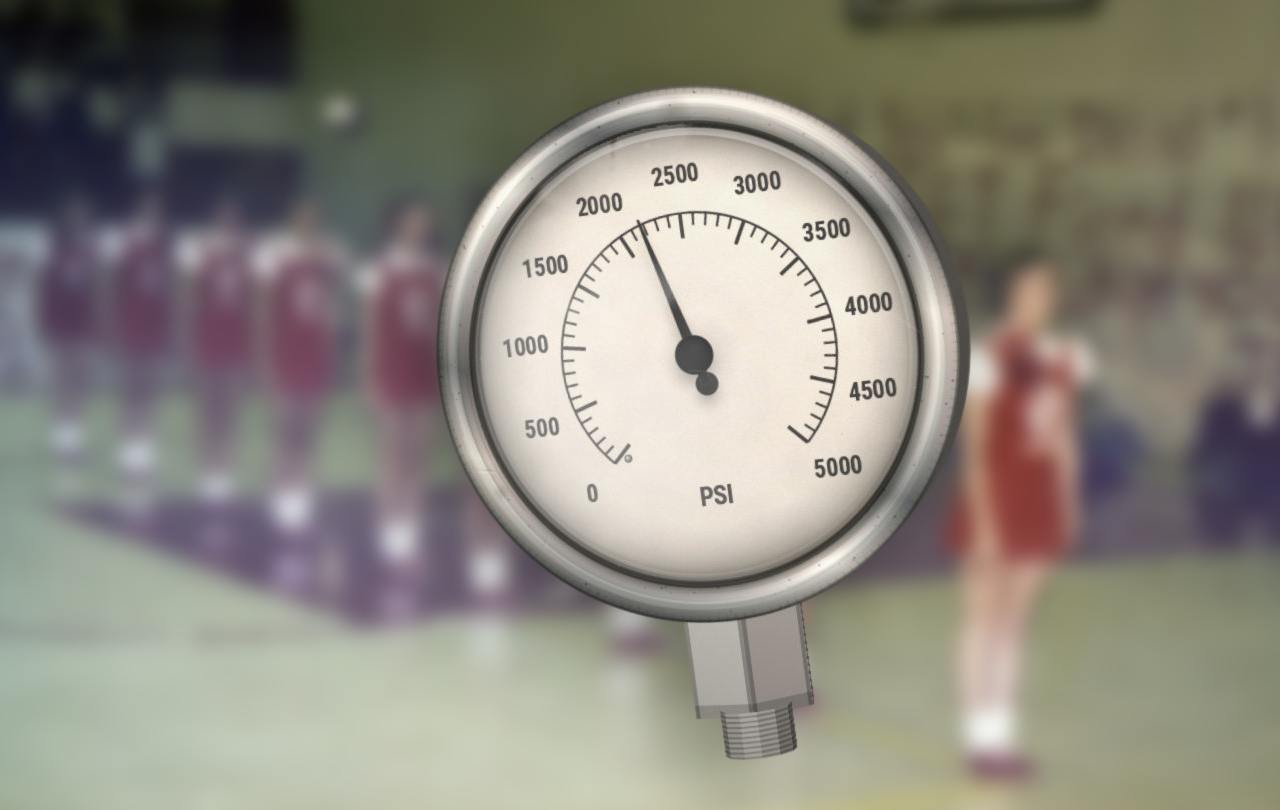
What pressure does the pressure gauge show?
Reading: 2200 psi
